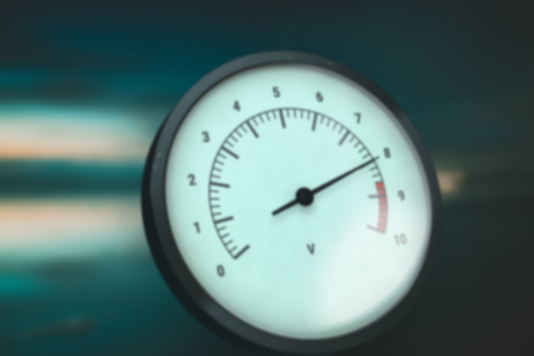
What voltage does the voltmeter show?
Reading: 8 V
